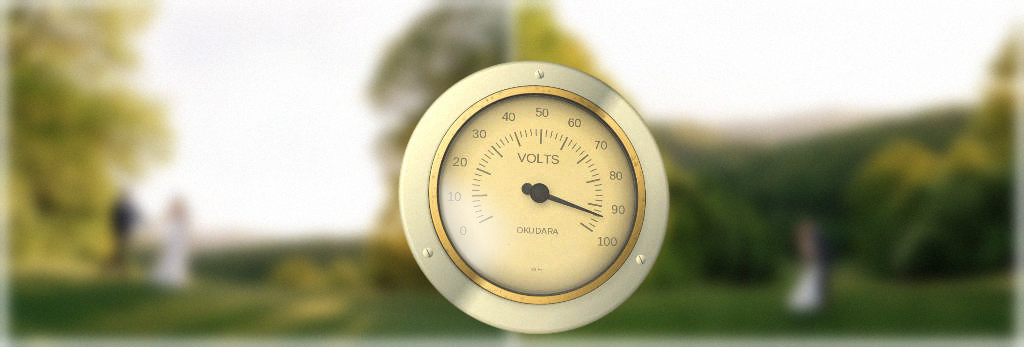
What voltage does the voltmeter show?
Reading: 94 V
